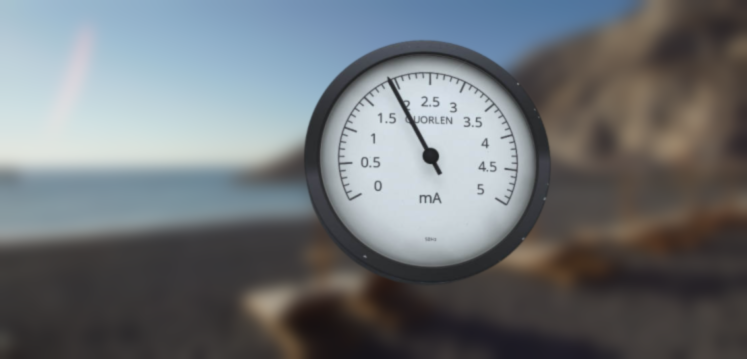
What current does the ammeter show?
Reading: 1.9 mA
